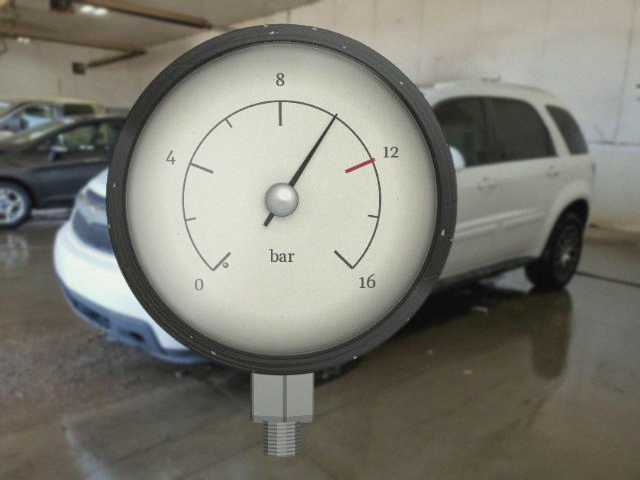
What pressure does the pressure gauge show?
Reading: 10 bar
